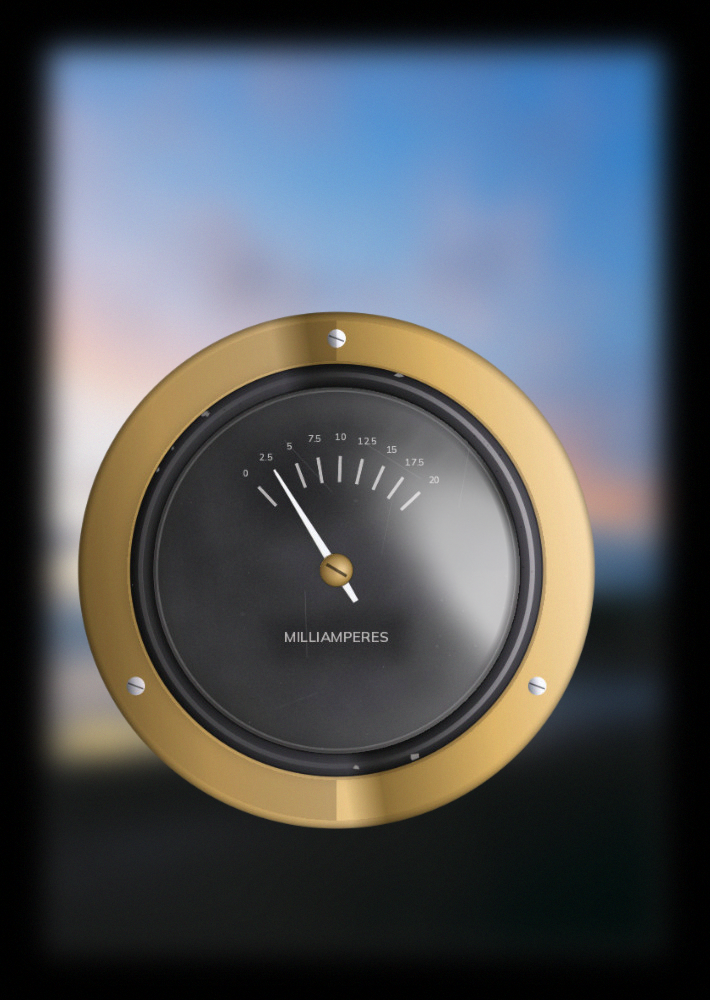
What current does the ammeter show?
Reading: 2.5 mA
